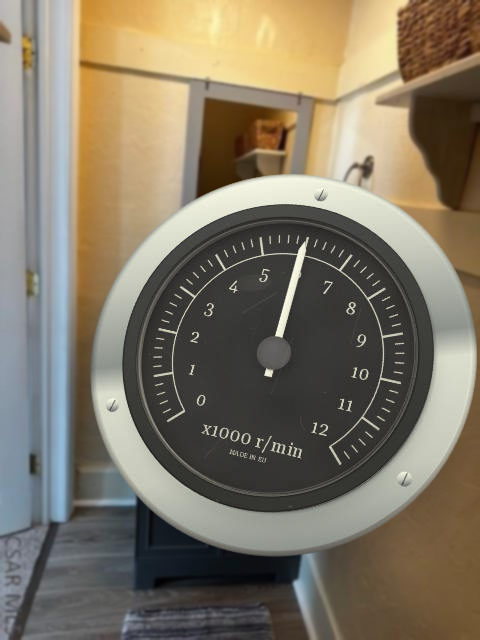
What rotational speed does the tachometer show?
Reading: 6000 rpm
